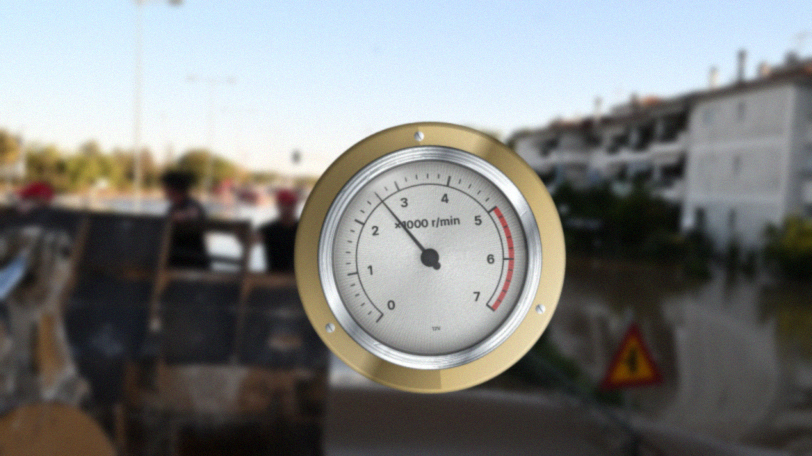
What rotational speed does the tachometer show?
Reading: 2600 rpm
